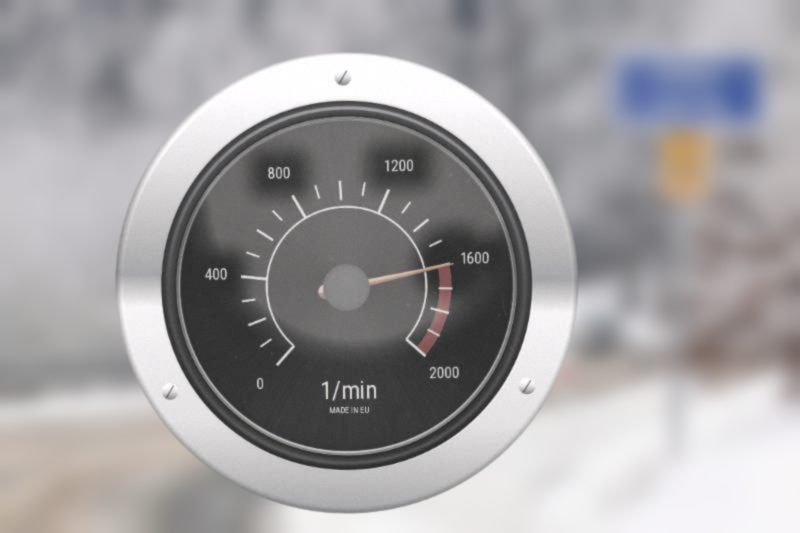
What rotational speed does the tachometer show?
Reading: 1600 rpm
